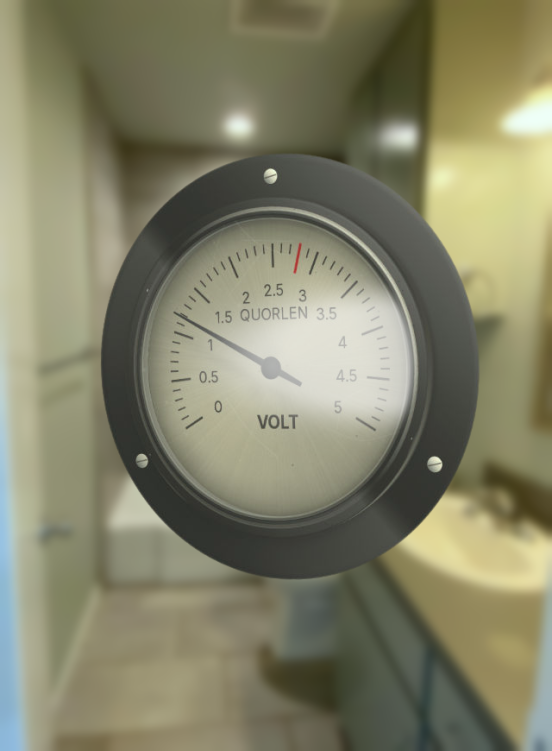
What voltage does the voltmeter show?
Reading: 1.2 V
